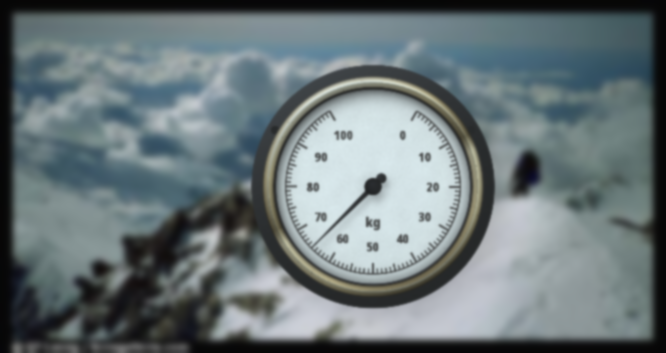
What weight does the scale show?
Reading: 65 kg
